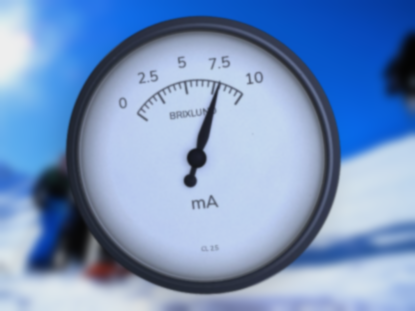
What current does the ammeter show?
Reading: 8 mA
